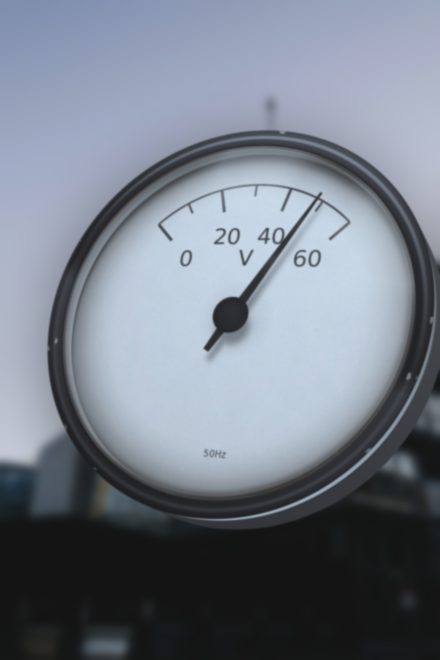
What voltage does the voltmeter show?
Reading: 50 V
